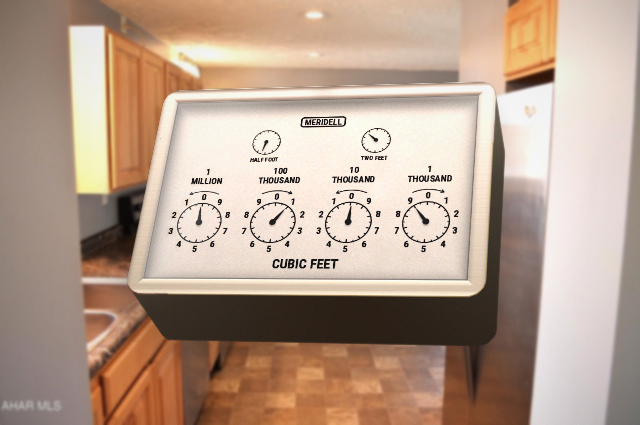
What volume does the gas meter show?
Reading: 9900 ft³
